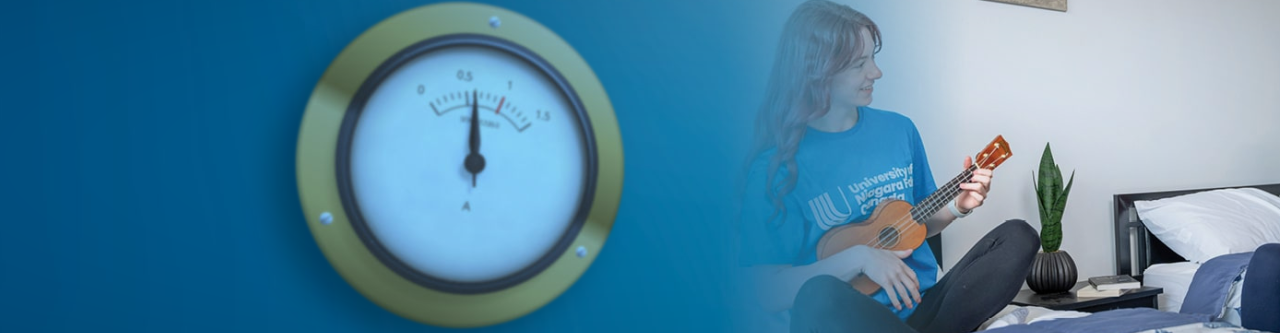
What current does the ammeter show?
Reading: 0.6 A
